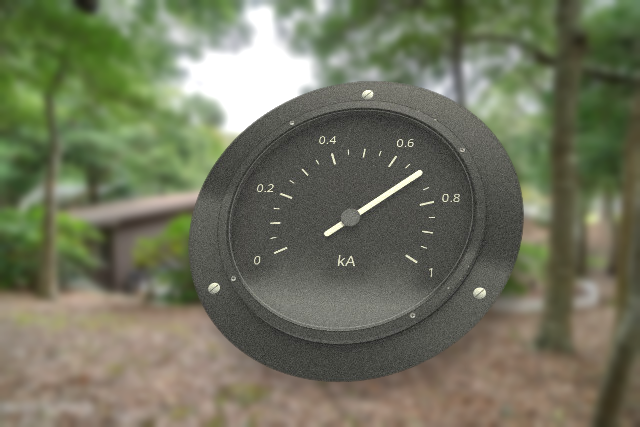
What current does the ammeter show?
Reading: 0.7 kA
